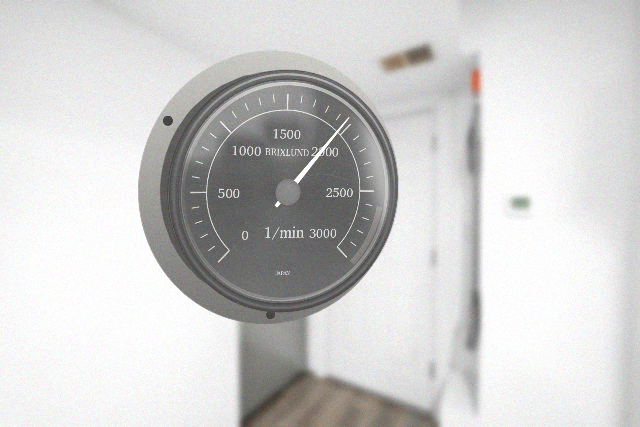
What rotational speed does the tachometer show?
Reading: 1950 rpm
